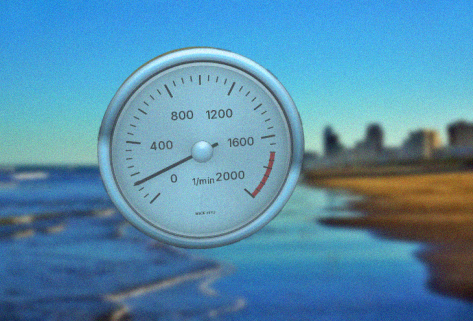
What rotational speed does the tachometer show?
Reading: 150 rpm
